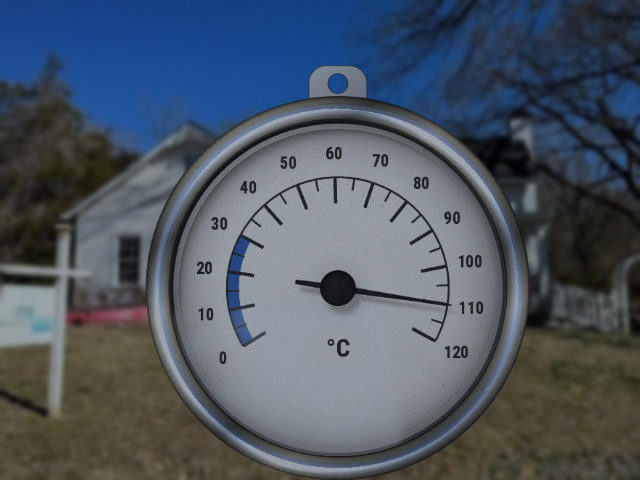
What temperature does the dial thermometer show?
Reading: 110 °C
